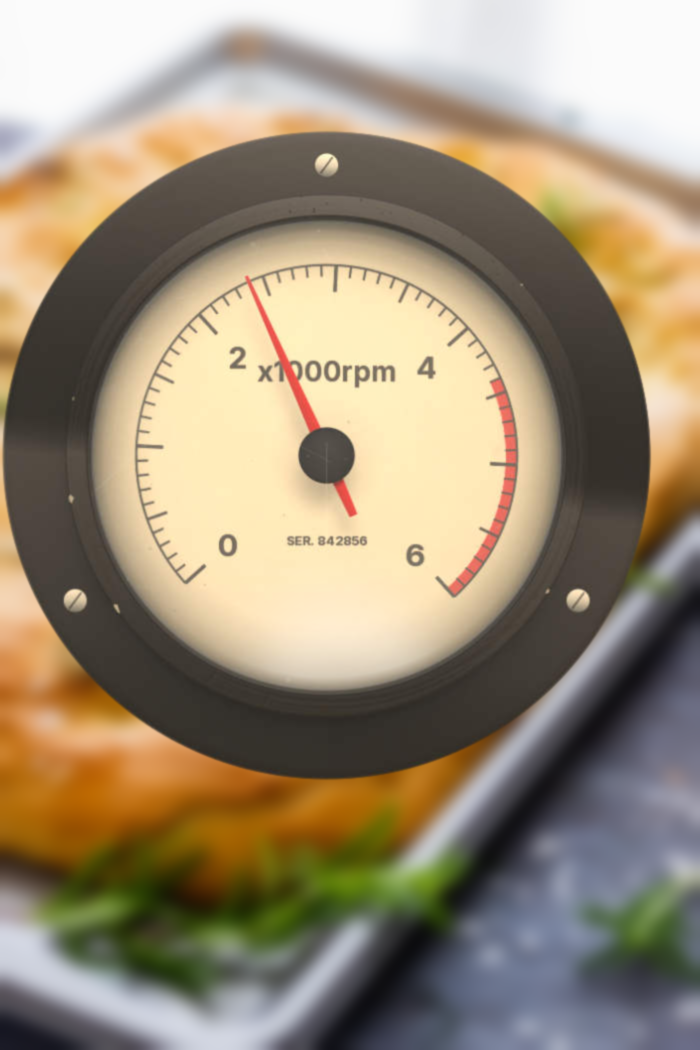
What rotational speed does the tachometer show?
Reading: 2400 rpm
